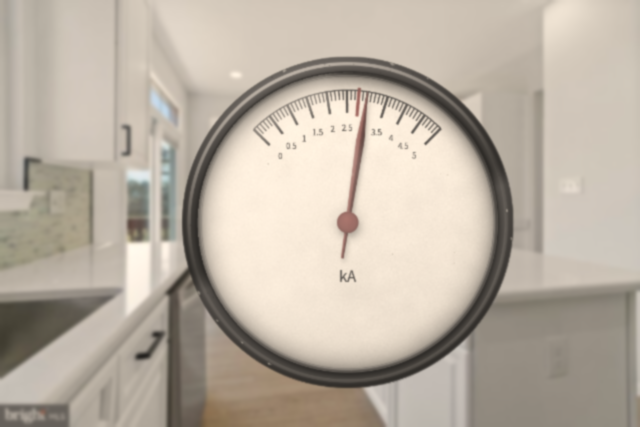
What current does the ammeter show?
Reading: 3 kA
